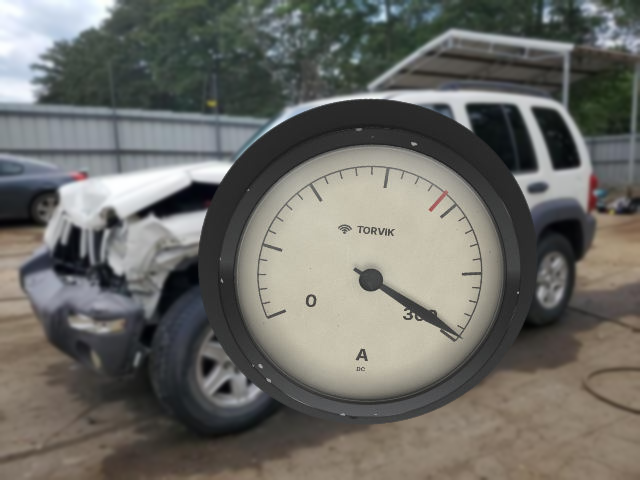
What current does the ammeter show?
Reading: 295 A
